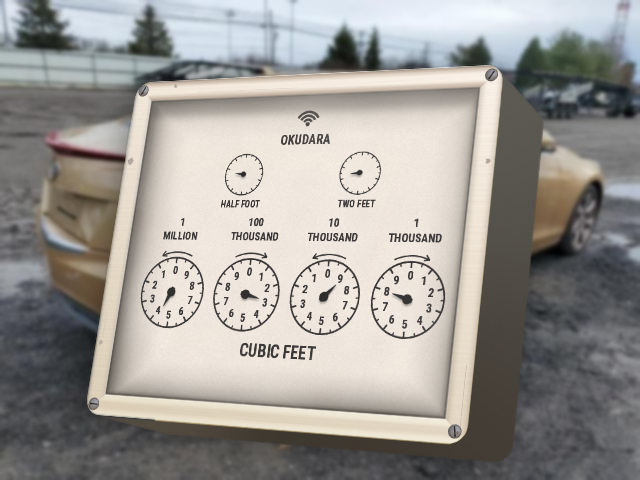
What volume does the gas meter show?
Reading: 428800 ft³
